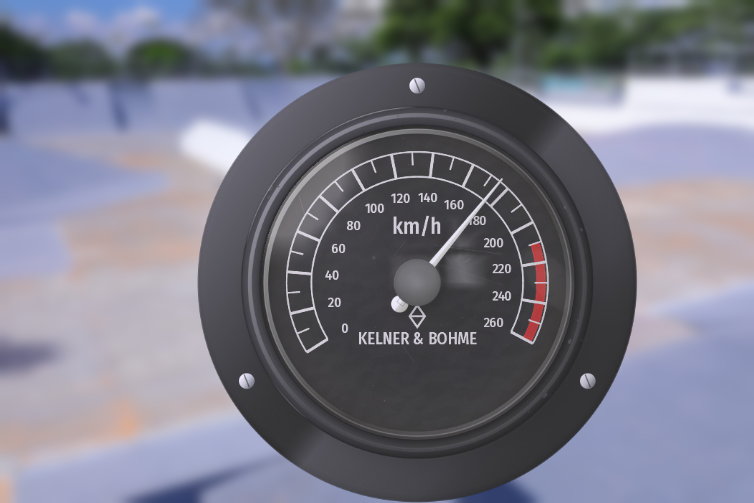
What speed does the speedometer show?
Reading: 175 km/h
